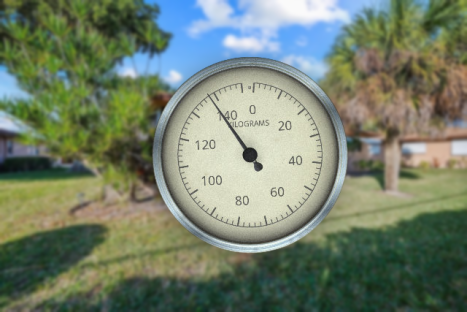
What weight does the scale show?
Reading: 138 kg
